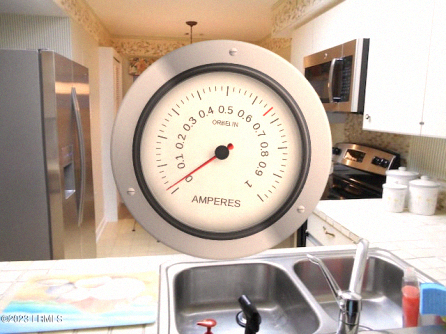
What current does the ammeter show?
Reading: 0.02 A
